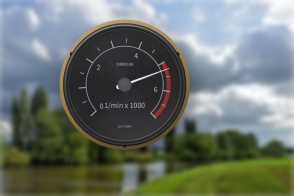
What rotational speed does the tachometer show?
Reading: 5250 rpm
